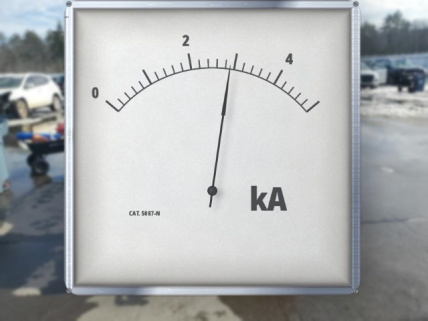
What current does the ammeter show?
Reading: 2.9 kA
